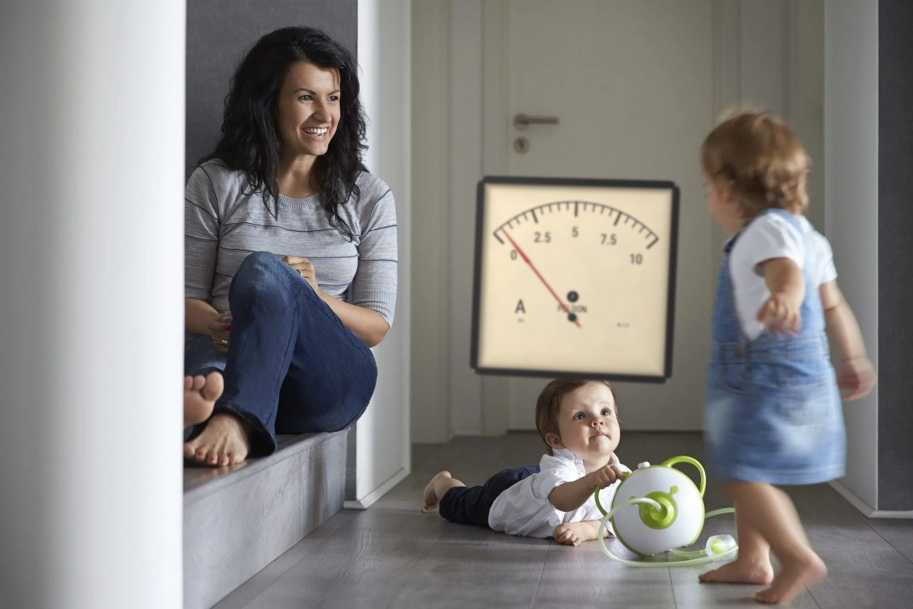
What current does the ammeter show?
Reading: 0.5 A
